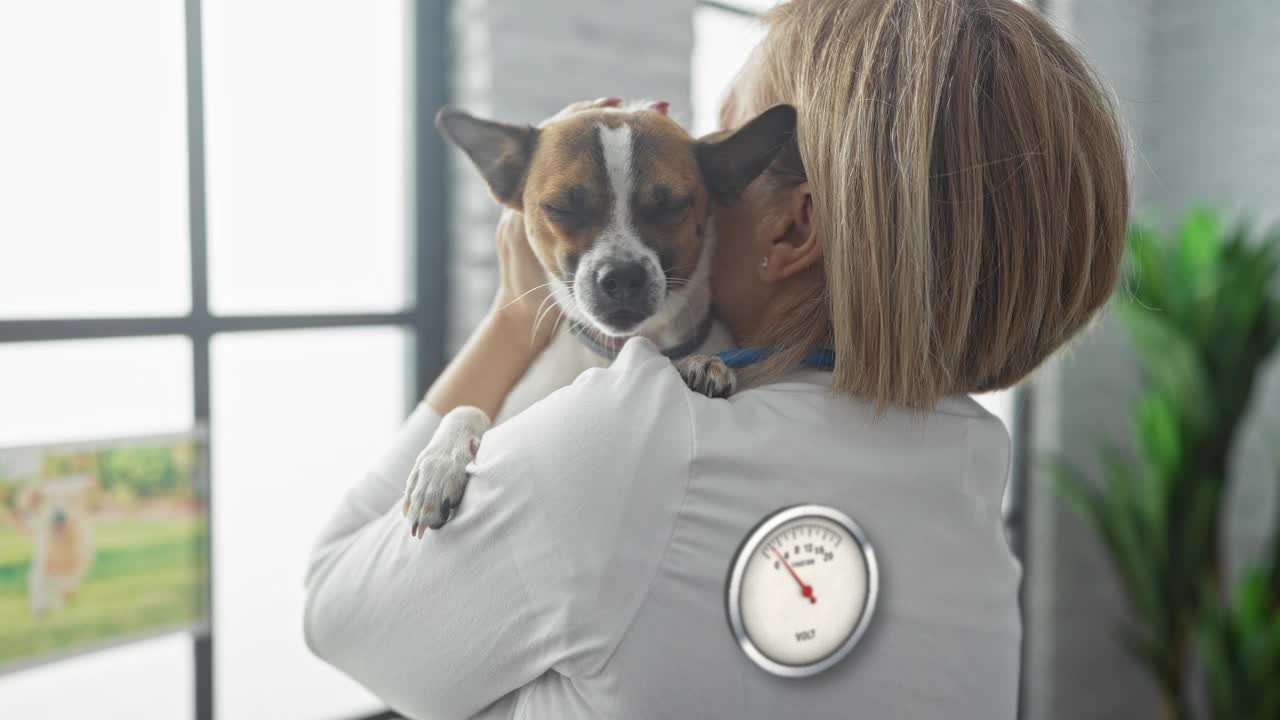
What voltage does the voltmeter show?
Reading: 2 V
